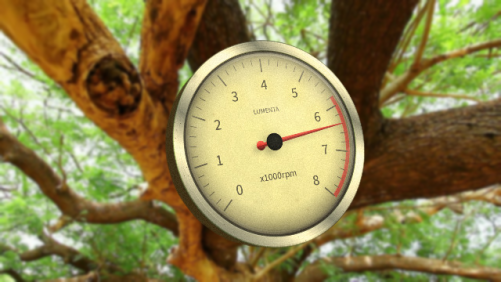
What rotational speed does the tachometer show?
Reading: 6400 rpm
